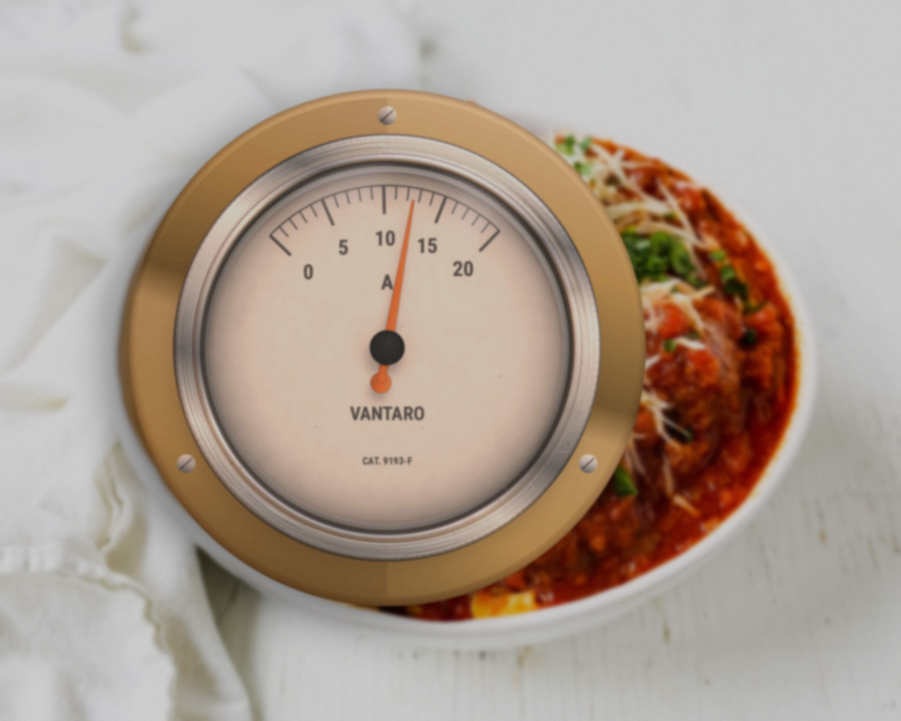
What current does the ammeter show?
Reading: 12.5 A
